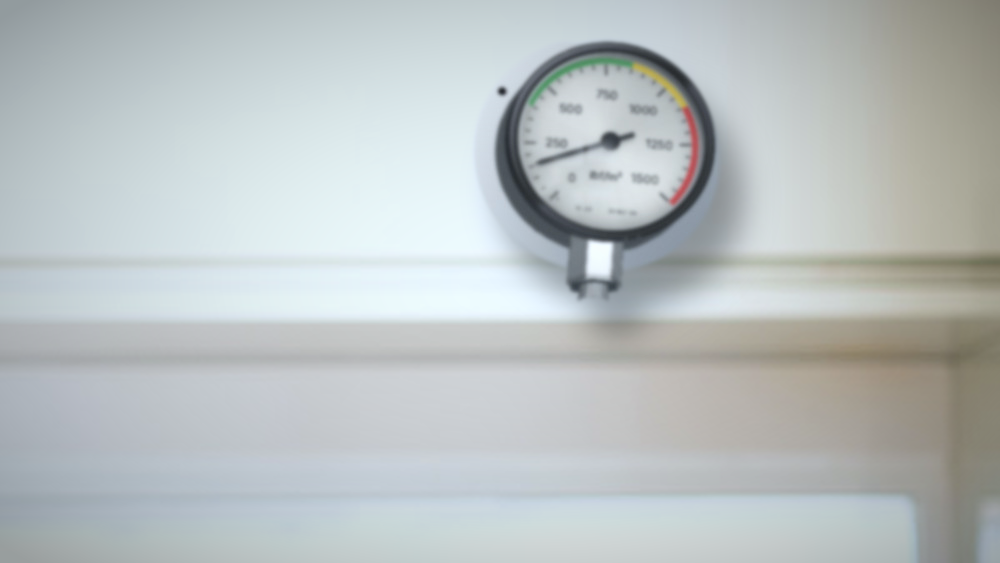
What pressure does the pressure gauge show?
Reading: 150 psi
